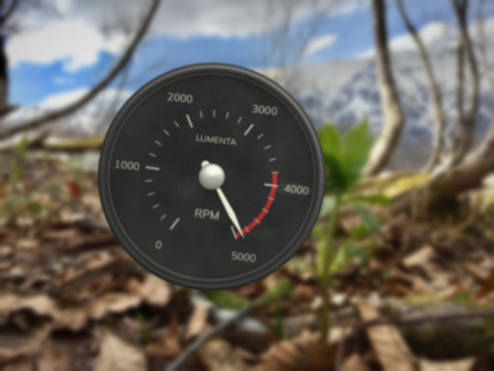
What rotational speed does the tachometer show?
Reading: 4900 rpm
